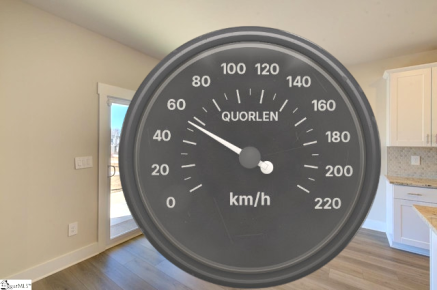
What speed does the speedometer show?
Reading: 55 km/h
